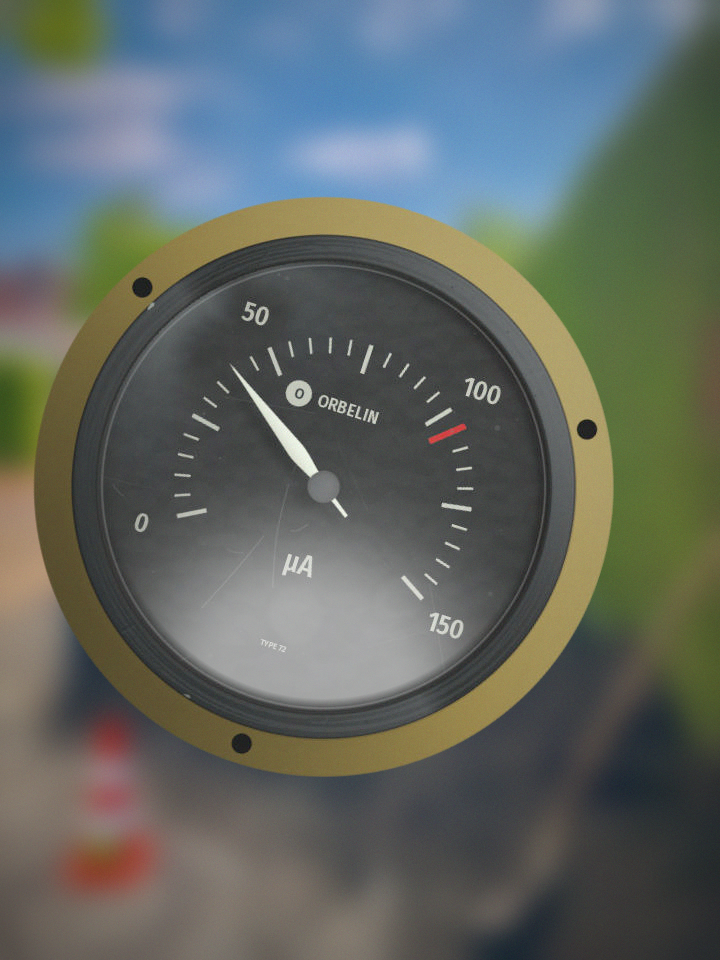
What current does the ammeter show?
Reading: 40 µA
